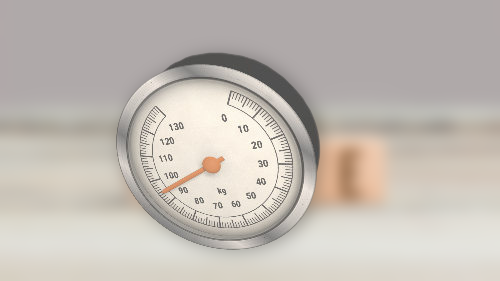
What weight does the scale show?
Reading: 95 kg
